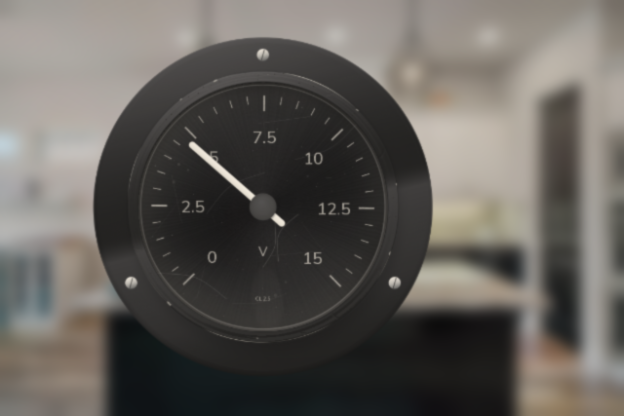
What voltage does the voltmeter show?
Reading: 4.75 V
